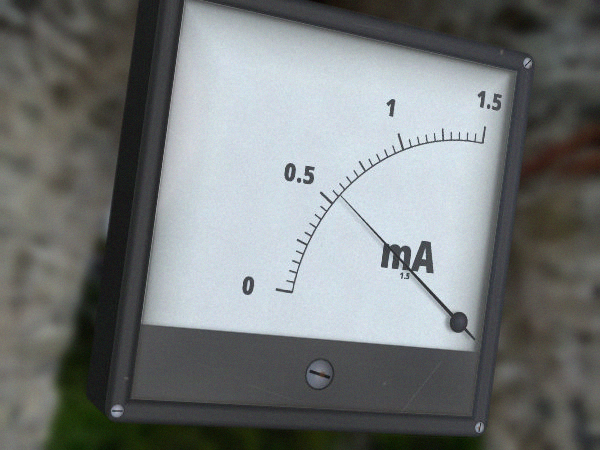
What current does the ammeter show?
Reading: 0.55 mA
